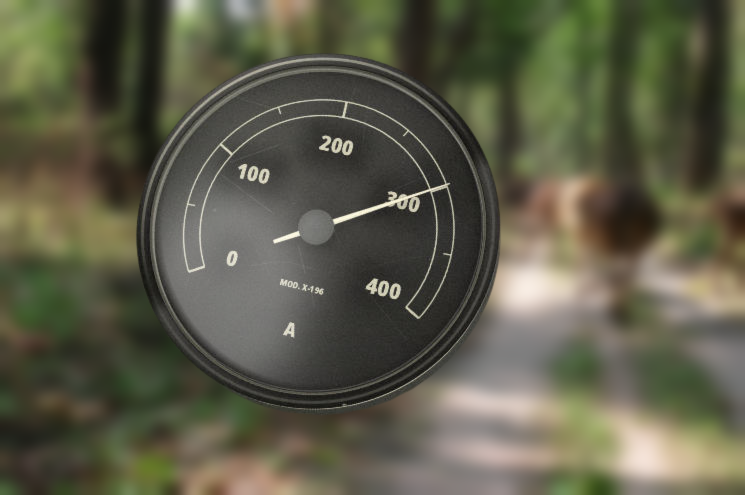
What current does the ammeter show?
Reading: 300 A
